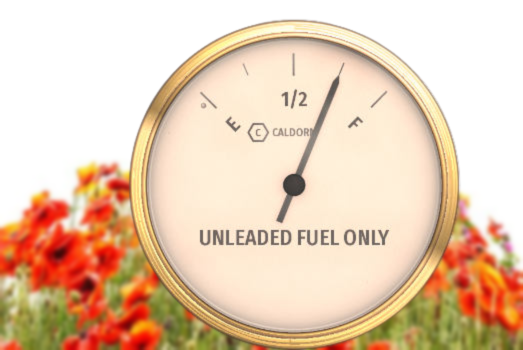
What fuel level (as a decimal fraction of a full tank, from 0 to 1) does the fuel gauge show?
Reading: 0.75
